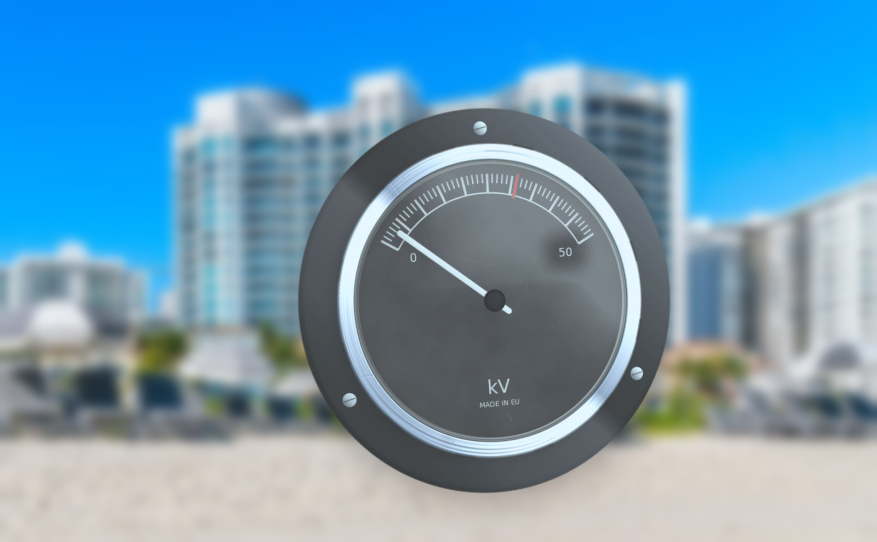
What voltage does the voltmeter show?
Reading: 3 kV
